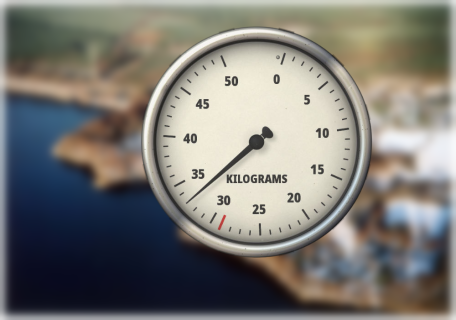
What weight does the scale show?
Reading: 33 kg
